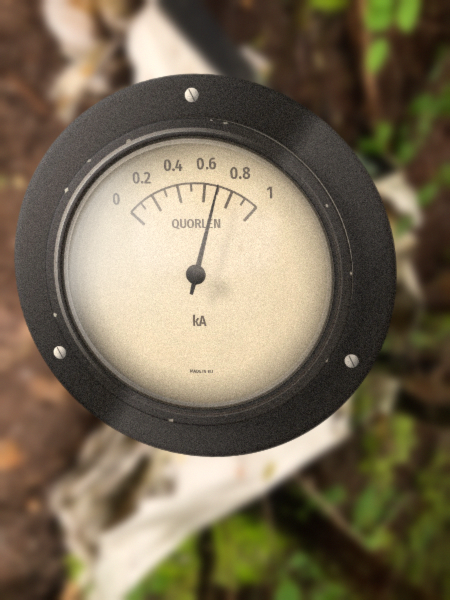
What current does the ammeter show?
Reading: 0.7 kA
